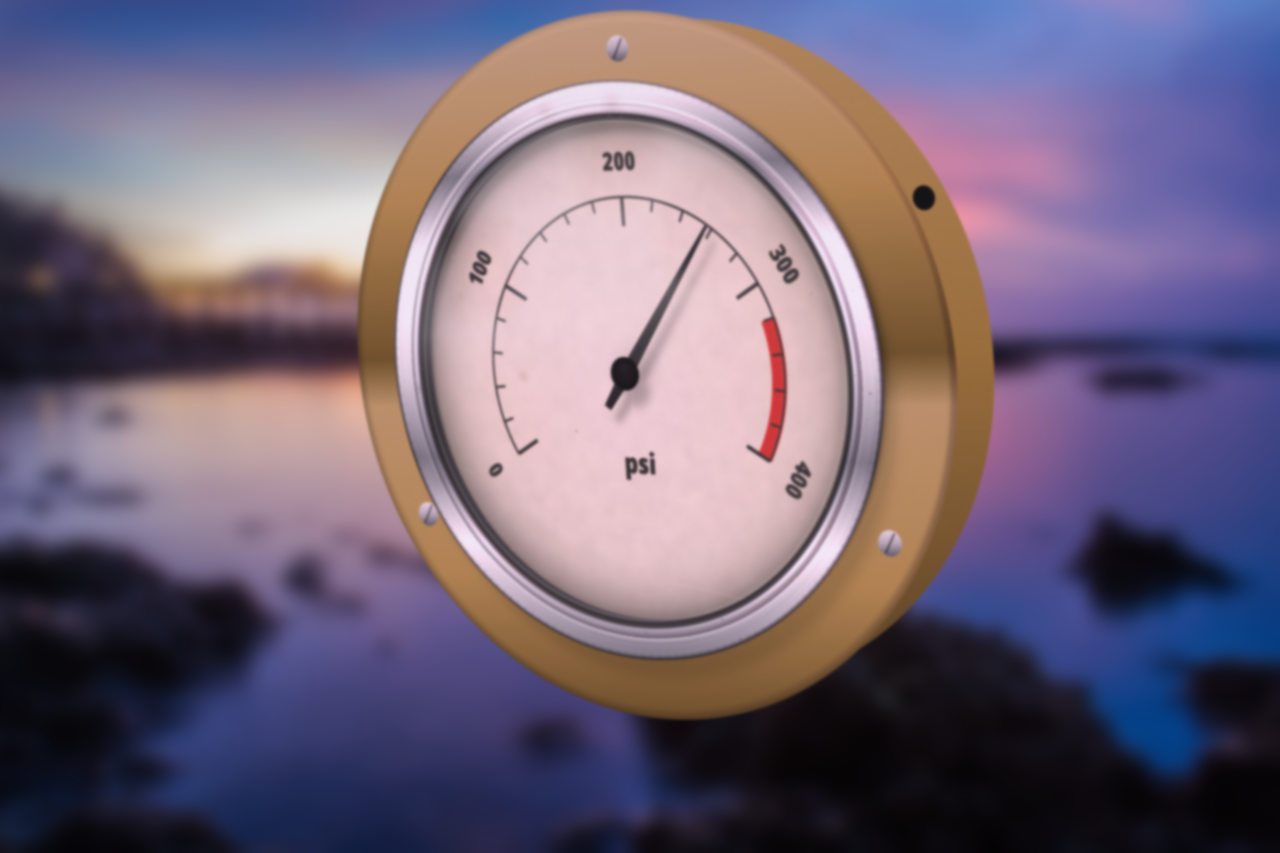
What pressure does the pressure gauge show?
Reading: 260 psi
